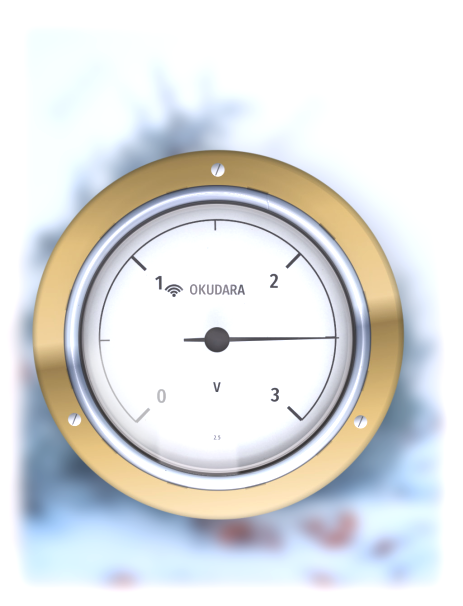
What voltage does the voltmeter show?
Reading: 2.5 V
